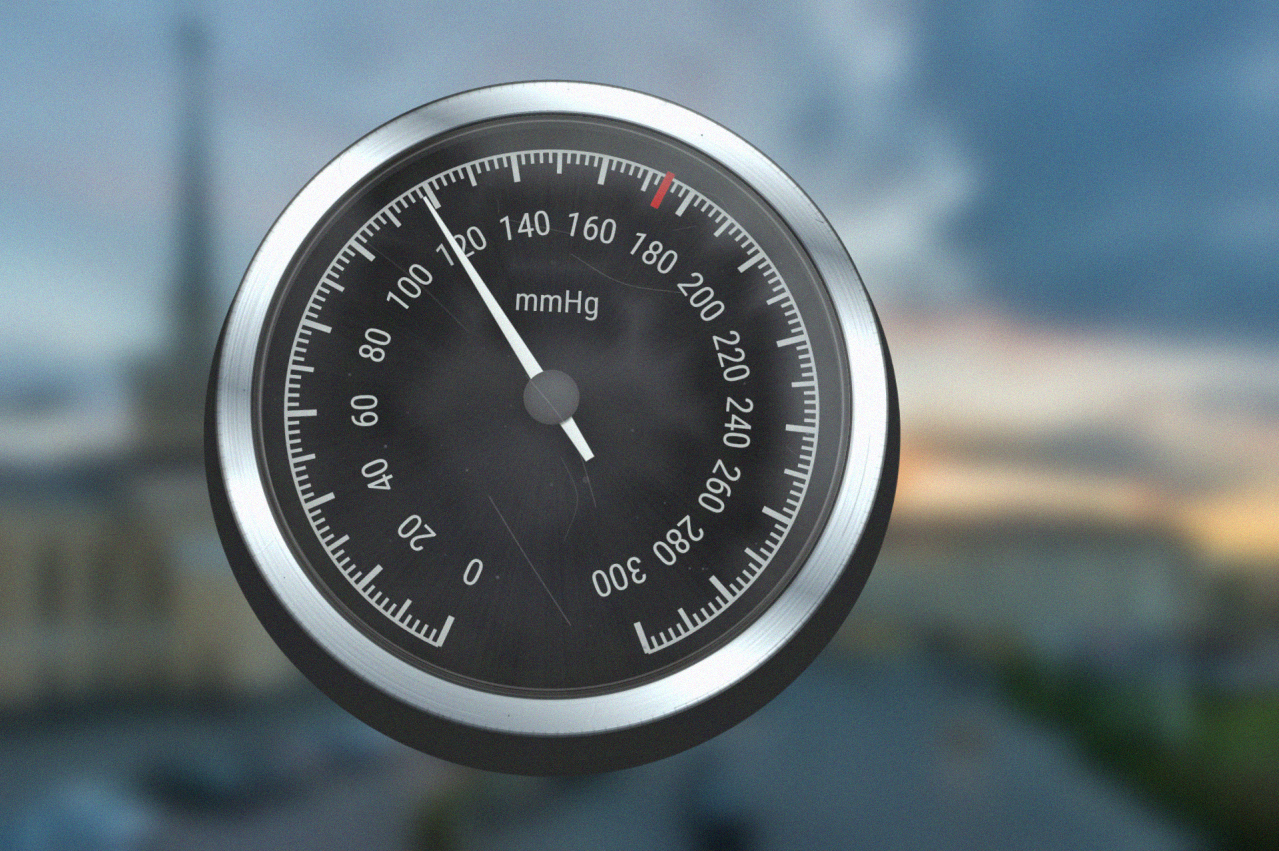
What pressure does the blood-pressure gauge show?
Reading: 118 mmHg
